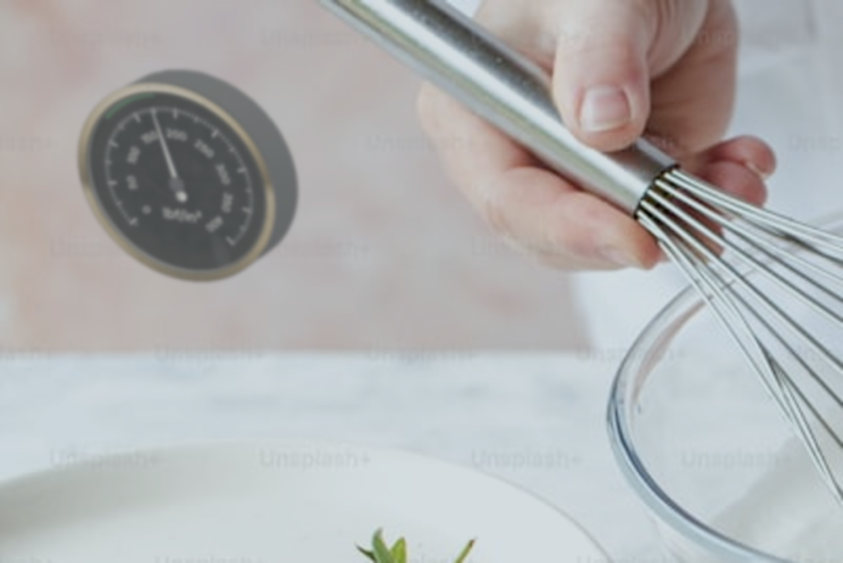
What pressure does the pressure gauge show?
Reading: 175 psi
